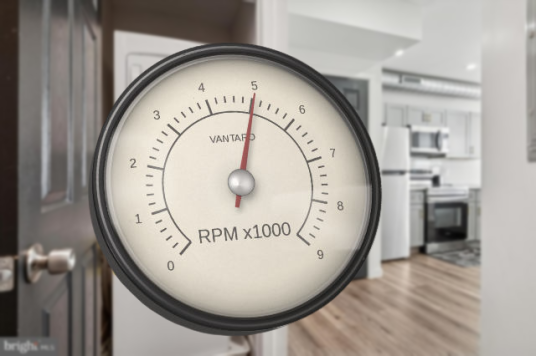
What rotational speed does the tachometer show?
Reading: 5000 rpm
